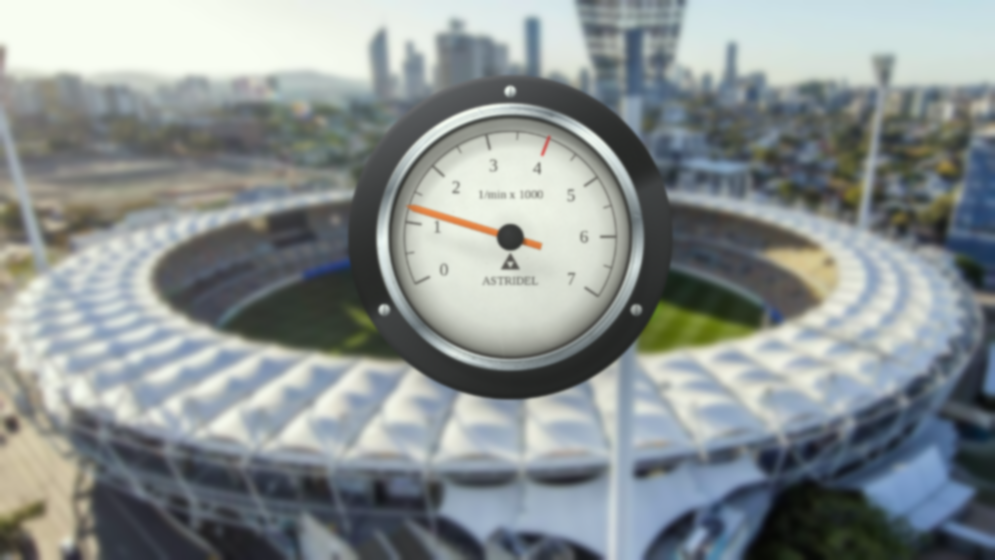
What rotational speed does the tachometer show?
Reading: 1250 rpm
